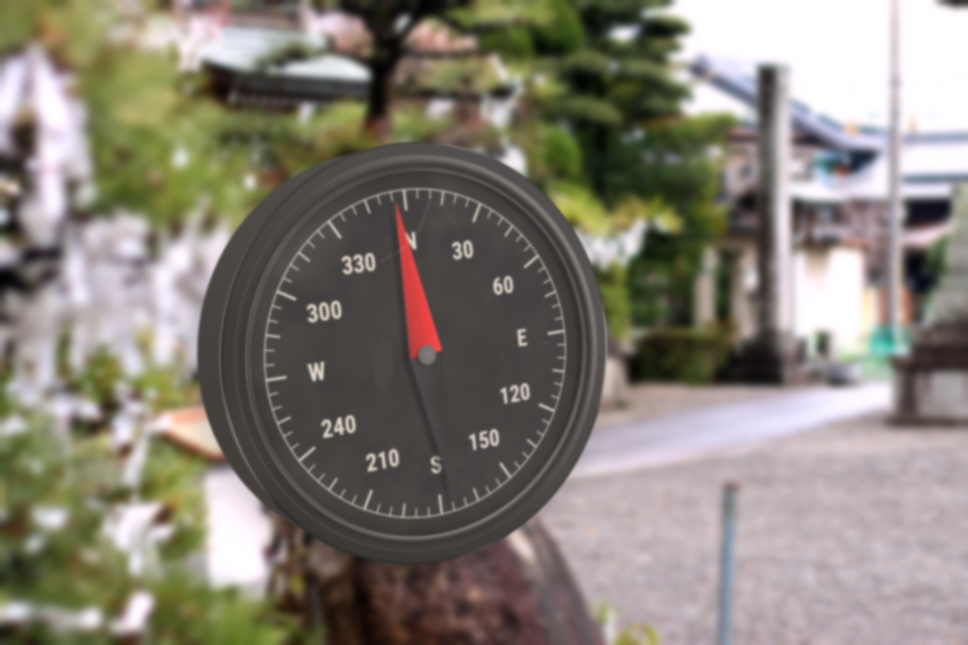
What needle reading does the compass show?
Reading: 355 °
